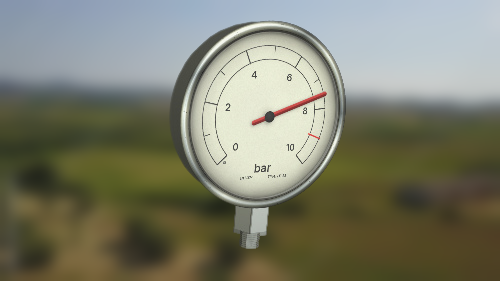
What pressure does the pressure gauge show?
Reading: 7.5 bar
